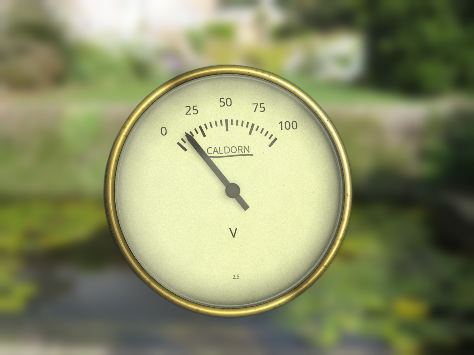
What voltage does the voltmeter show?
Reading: 10 V
